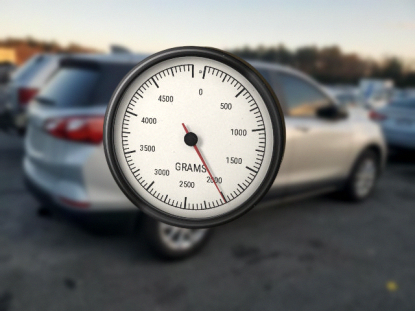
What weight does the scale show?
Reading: 2000 g
